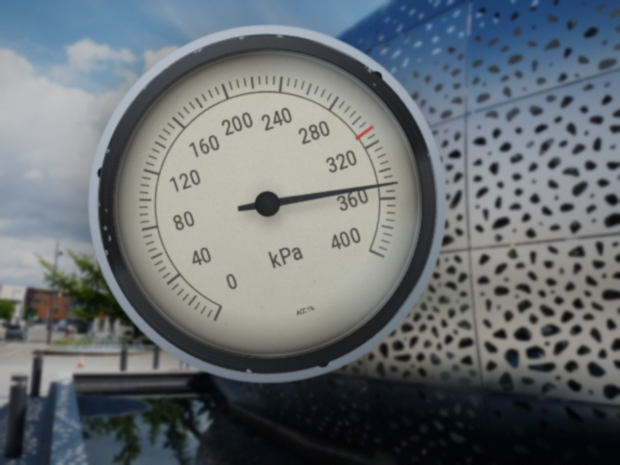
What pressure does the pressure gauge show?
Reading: 350 kPa
